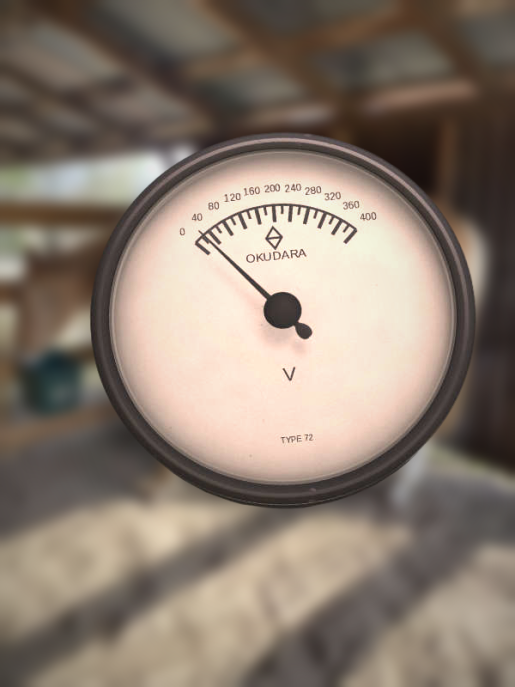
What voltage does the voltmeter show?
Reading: 20 V
